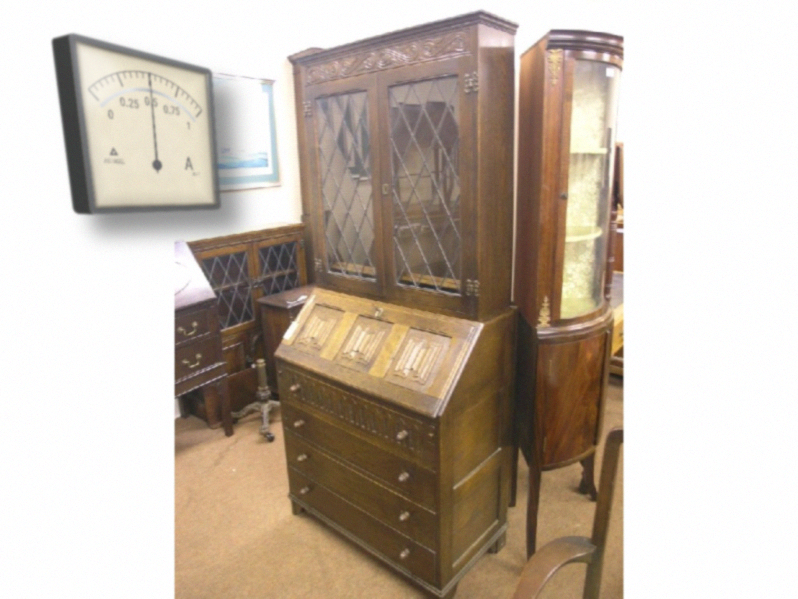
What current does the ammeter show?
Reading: 0.5 A
